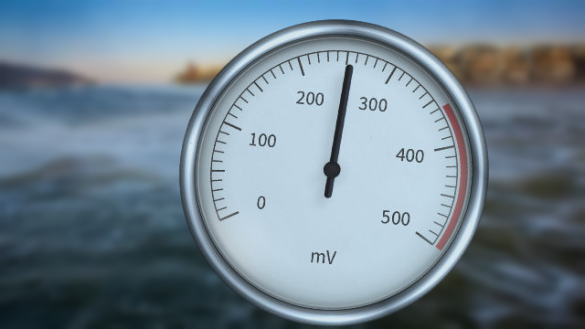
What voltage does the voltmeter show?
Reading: 255 mV
